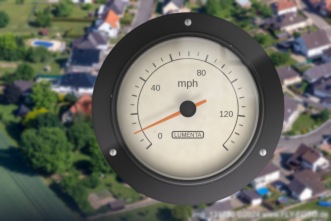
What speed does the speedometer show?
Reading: 10 mph
